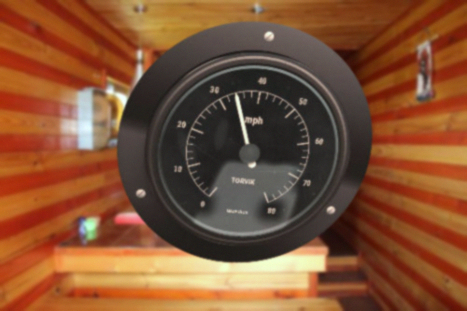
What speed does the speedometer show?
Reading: 34 mph
